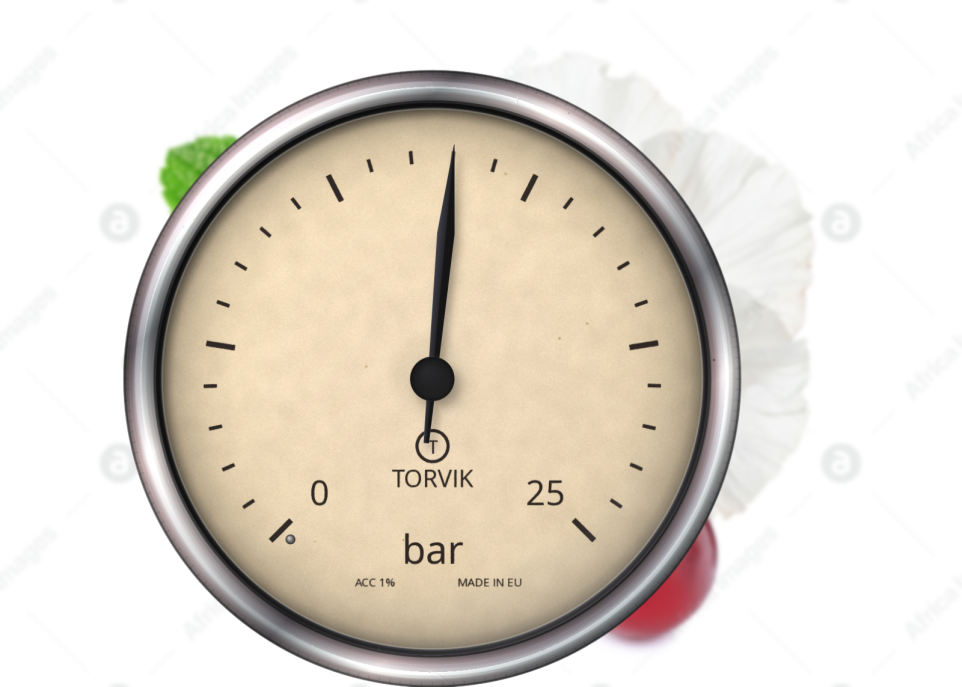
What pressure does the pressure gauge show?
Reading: 13 bar
